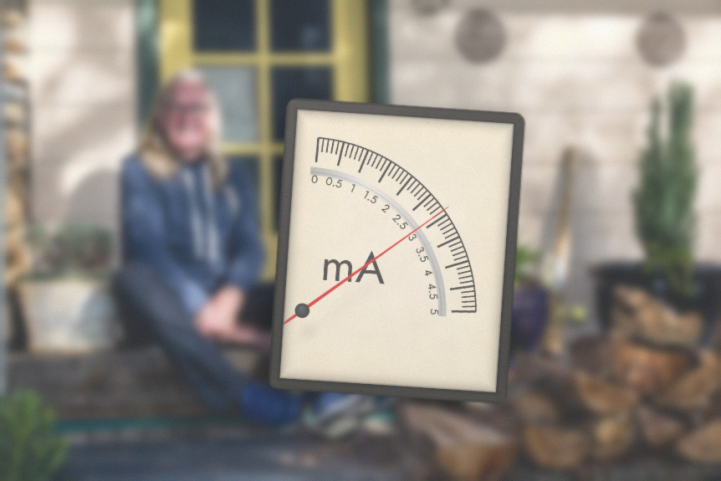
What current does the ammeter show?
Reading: 2.9 mA
